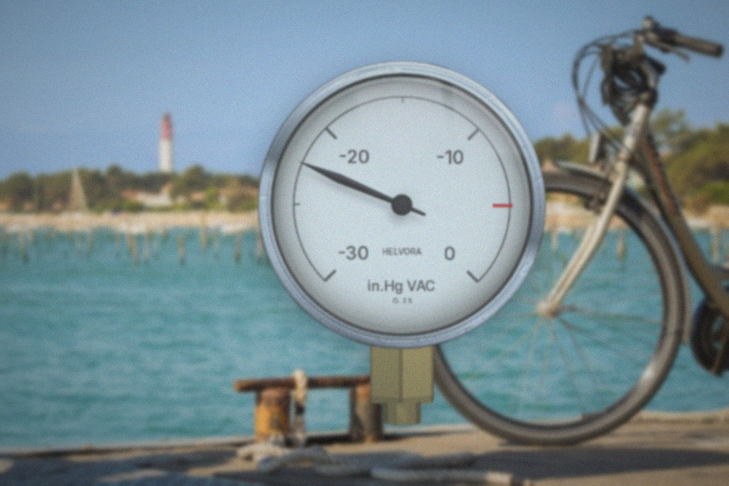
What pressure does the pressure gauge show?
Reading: -22.5 inHg
